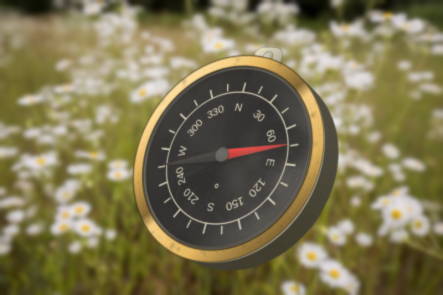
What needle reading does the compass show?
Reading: 75 °
